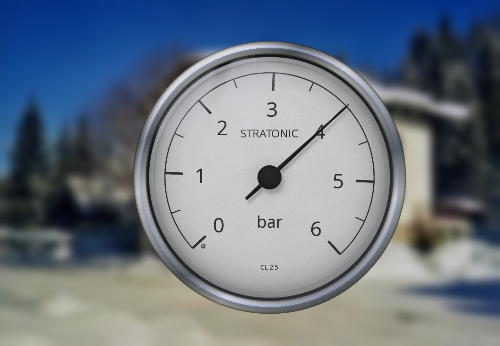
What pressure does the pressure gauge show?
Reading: 4 bar
